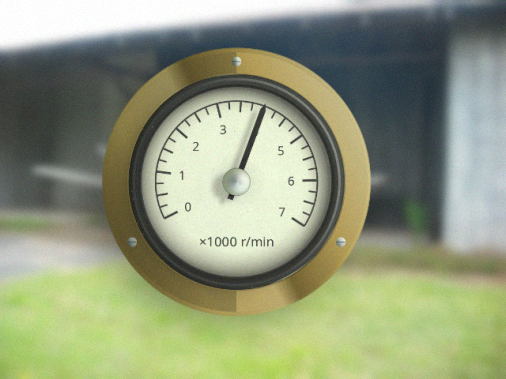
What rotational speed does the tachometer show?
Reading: 4000 rpm
